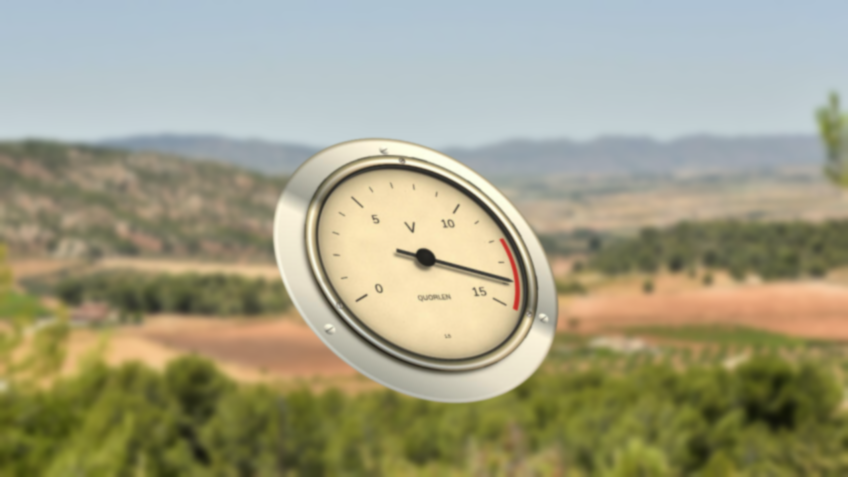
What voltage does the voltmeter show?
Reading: 14 V
